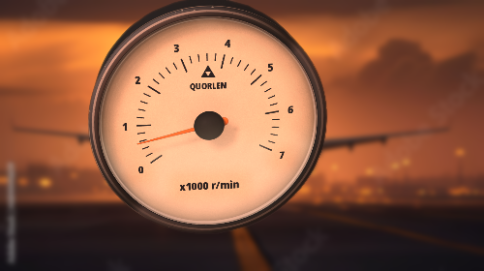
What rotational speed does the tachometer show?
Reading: 600 rpm
